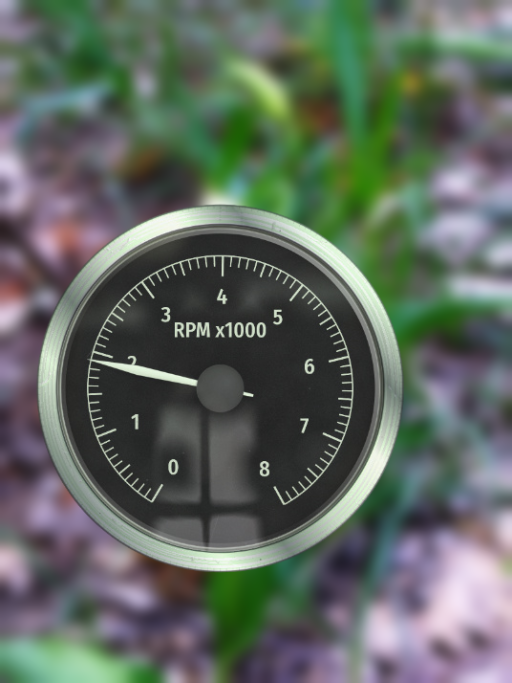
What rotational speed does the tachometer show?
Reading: 1900 rpm
